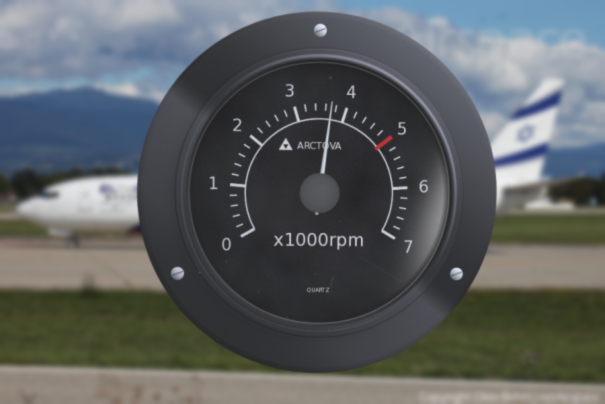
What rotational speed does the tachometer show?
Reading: 3700 rpm
